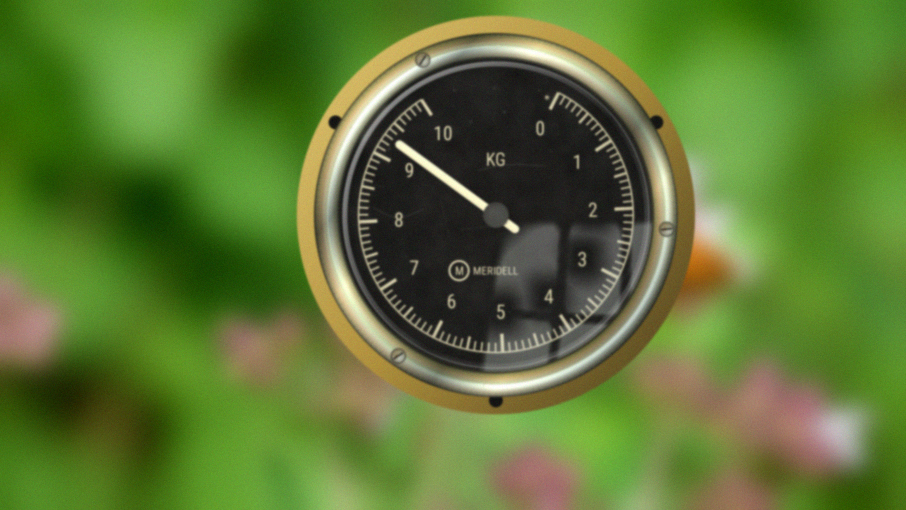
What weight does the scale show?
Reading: 9.3 kg
